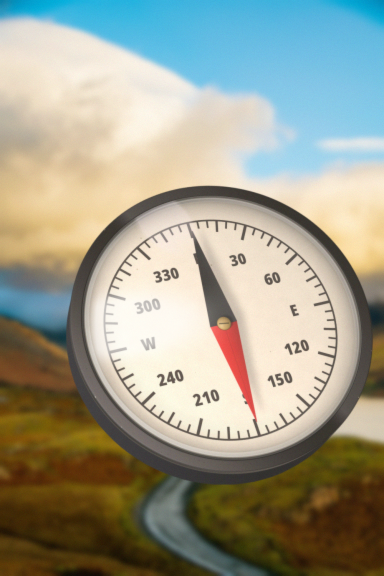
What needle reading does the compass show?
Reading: 180 °
